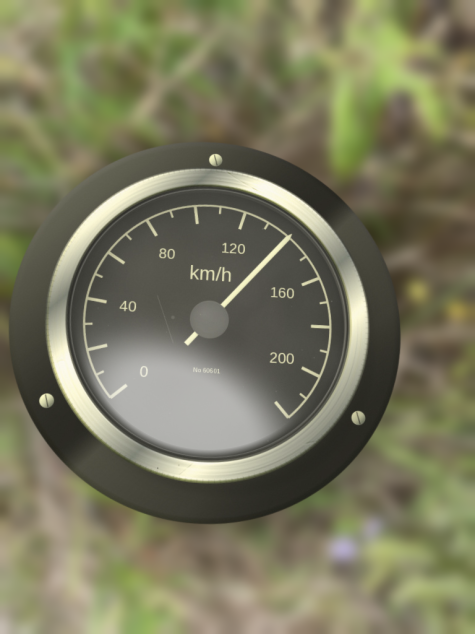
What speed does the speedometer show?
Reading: 140 km/h
